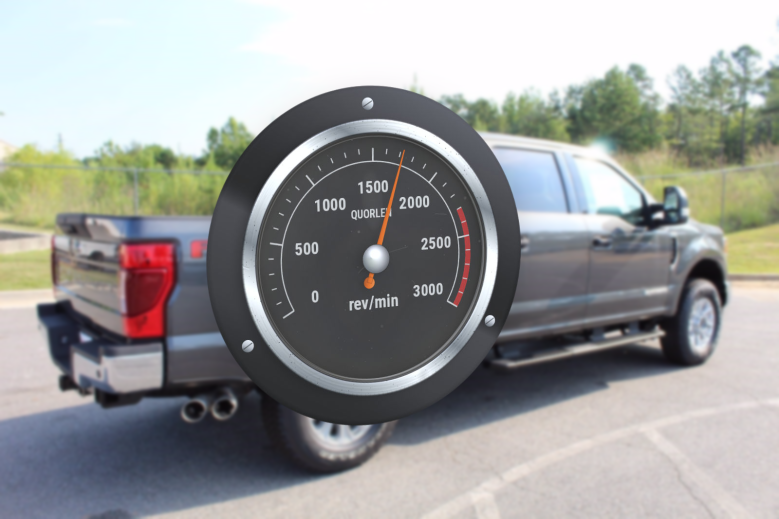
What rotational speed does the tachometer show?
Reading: 1700 rpm
